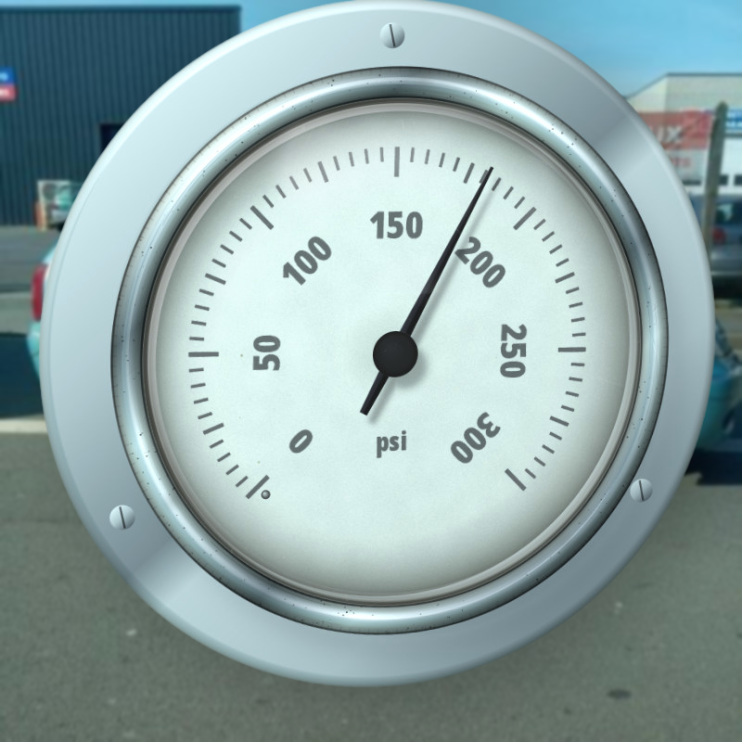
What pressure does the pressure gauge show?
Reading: 180 psi
